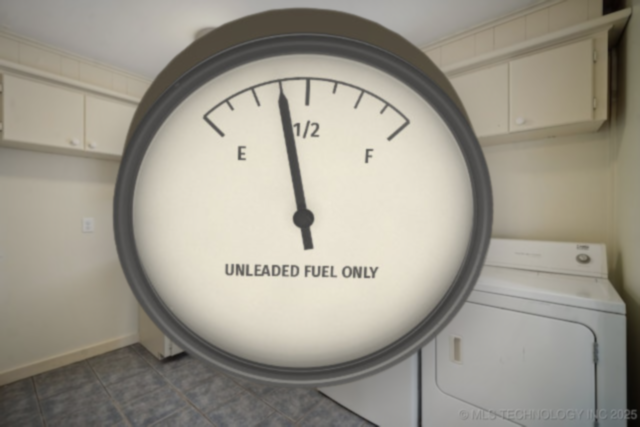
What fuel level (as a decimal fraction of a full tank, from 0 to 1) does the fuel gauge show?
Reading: 0.375
